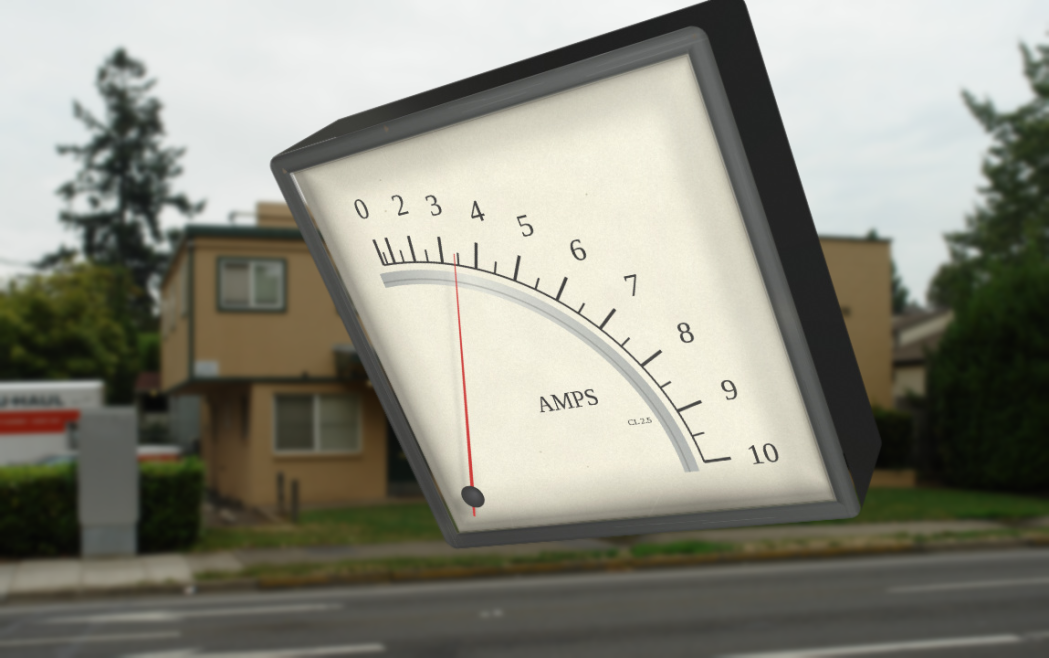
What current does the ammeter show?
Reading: 3.5 A
